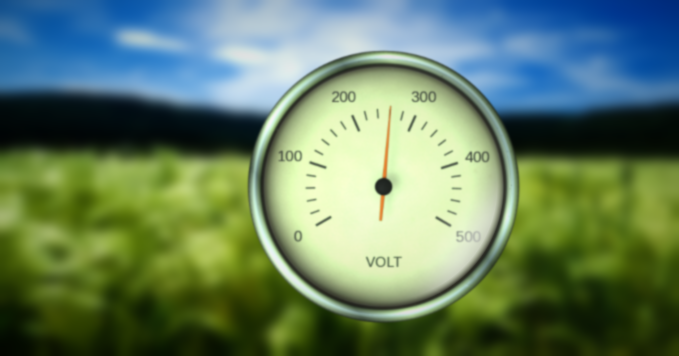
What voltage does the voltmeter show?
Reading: 260 V
